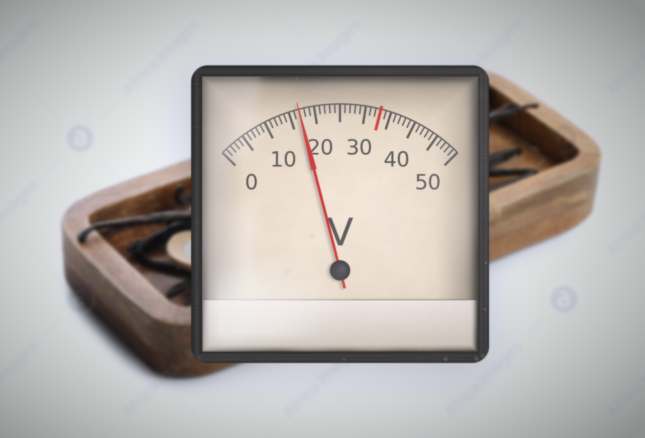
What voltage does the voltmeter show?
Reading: 17 V
